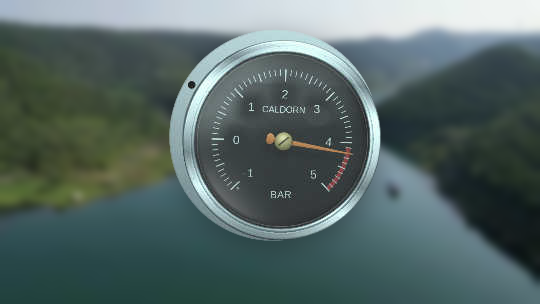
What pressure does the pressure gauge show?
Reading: 4.2 bar
